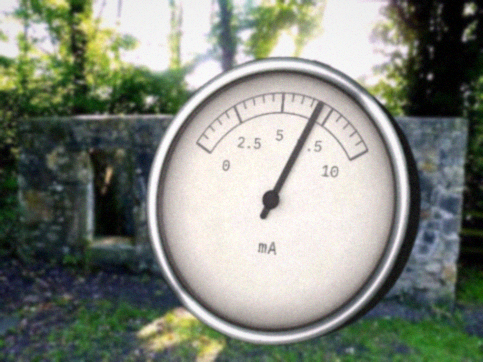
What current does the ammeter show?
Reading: 7 mA
